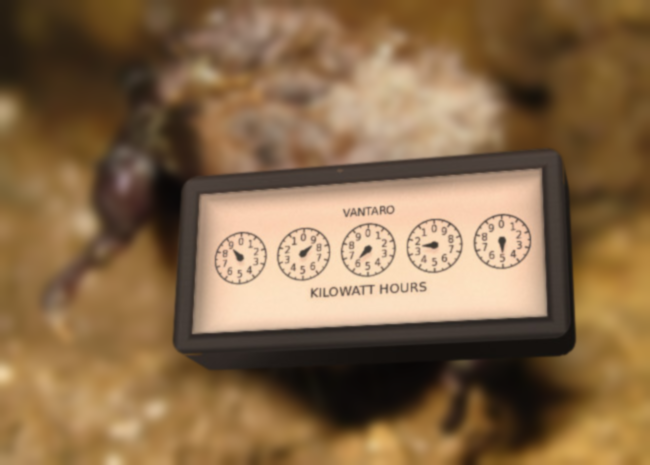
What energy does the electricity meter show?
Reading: 88625 kWh
